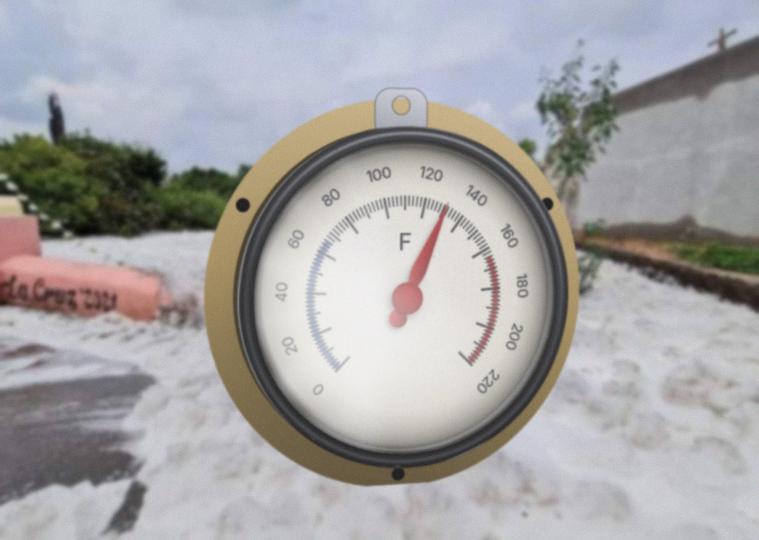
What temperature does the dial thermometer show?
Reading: 130 °F
